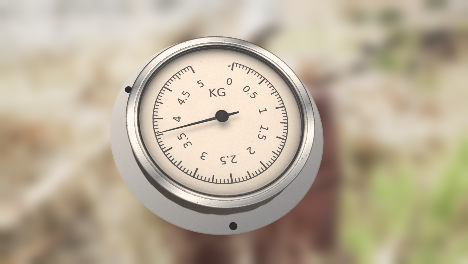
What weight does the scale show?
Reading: 3.75 kg
